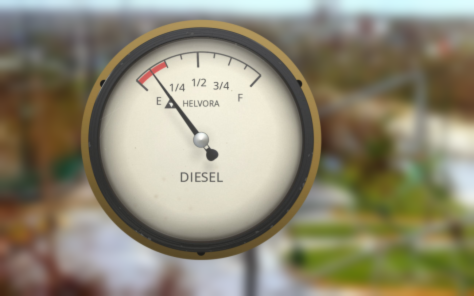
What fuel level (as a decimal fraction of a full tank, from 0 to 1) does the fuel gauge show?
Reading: 0.125
